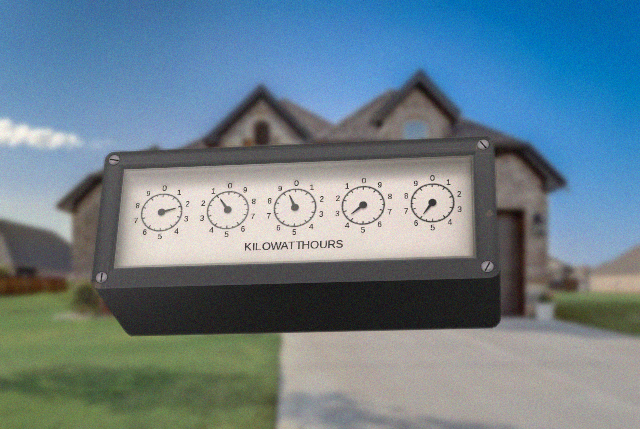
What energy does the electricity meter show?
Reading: 20936 kWh
